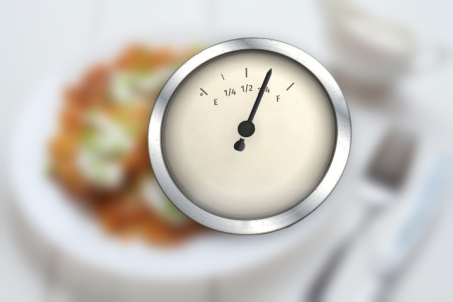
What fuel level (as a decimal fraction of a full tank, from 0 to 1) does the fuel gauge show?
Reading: 0.75
